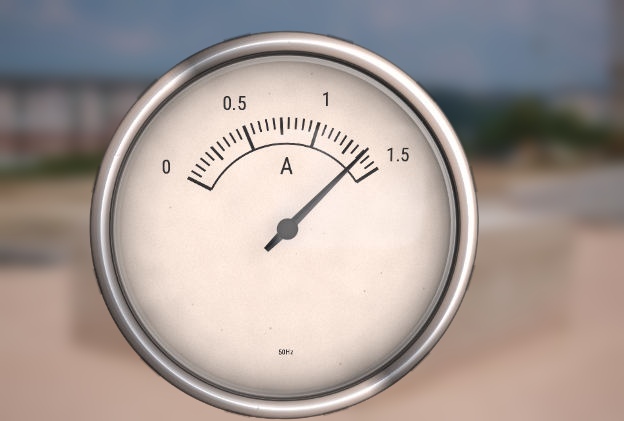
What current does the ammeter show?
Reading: 1.35 A
